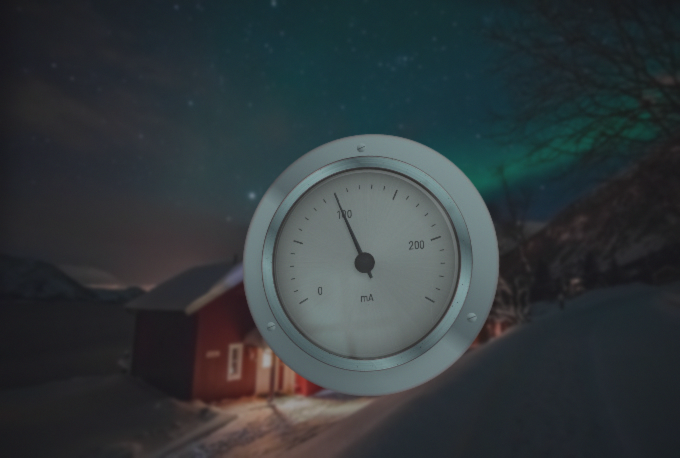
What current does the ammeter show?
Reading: 100 mA
